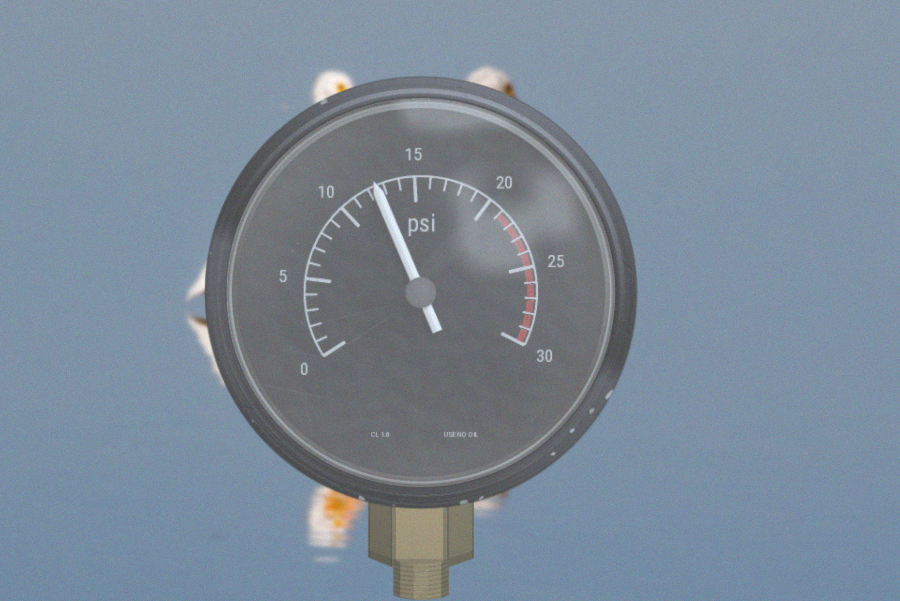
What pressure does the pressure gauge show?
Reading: 12.5 psi
